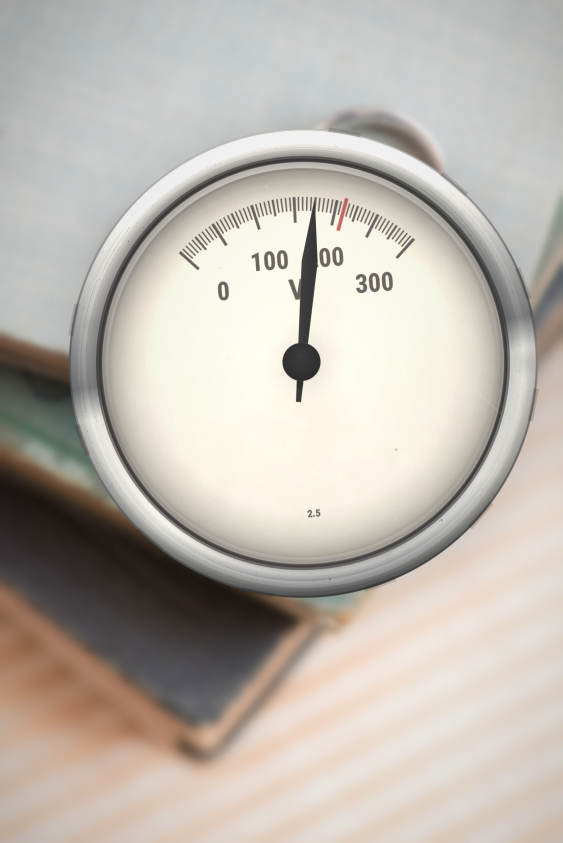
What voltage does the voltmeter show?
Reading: 175 V
